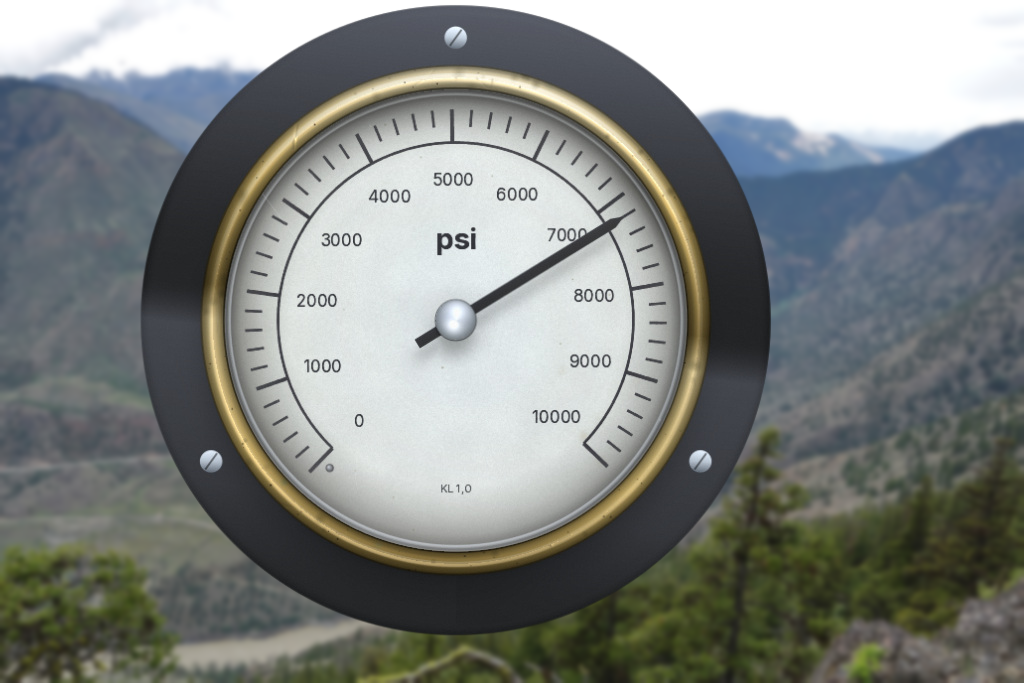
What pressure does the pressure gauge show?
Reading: 7200 psi
